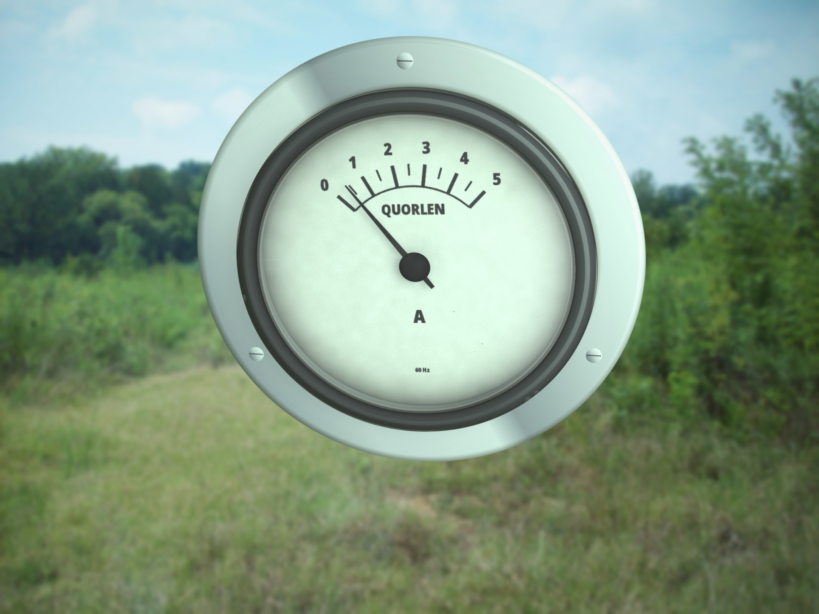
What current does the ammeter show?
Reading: 0.5 A
